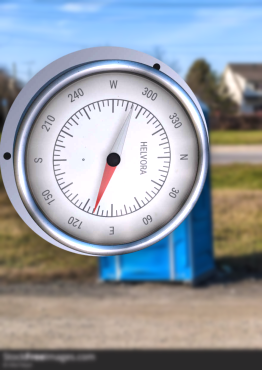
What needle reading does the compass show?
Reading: 110 °
